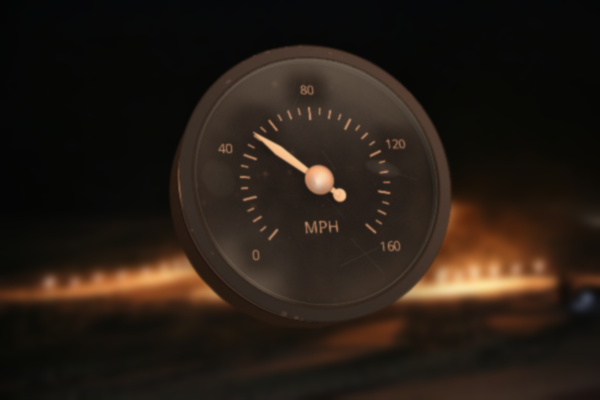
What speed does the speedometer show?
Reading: 50 mph
